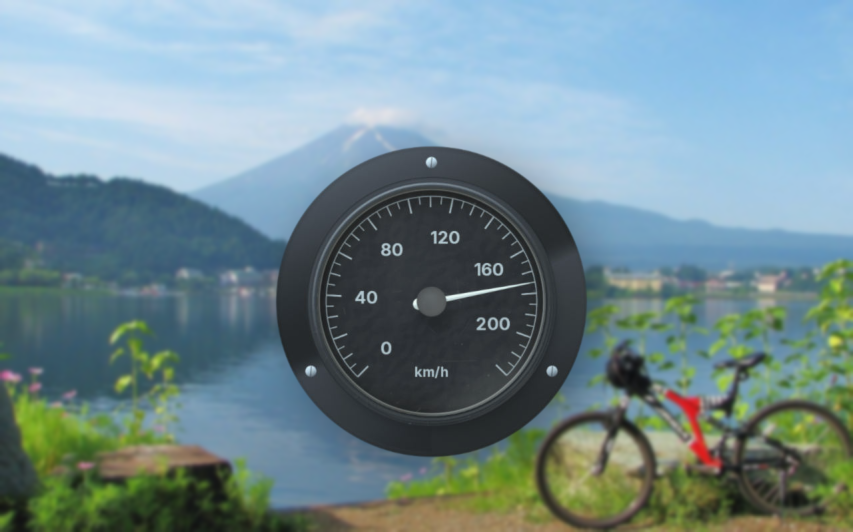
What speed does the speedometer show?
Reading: 175 km/h
